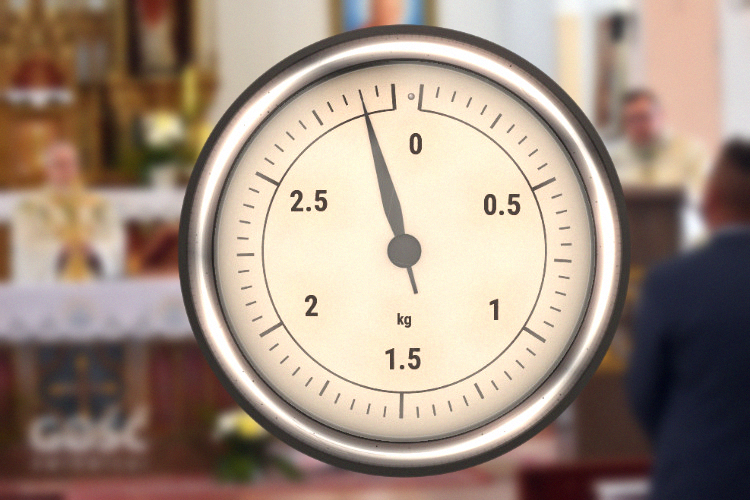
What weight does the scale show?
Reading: 2.9 kg
